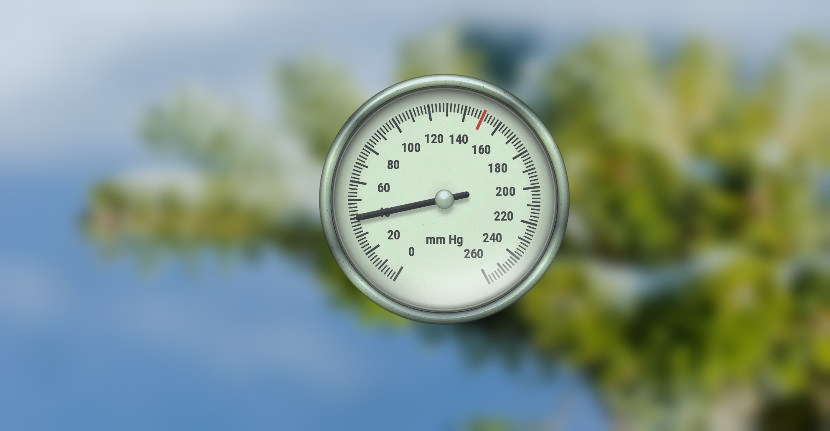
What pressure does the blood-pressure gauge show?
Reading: 40 mmHg
